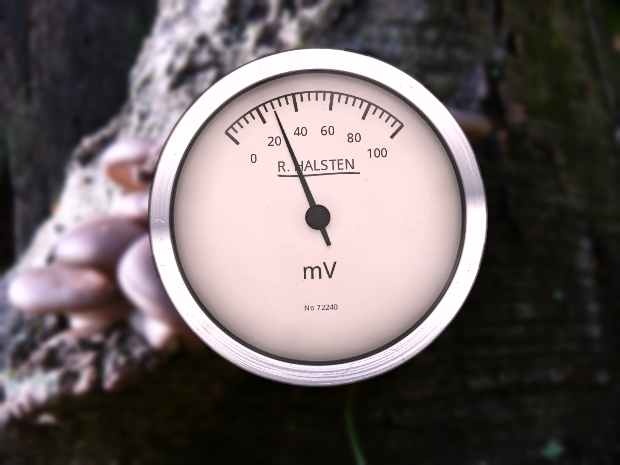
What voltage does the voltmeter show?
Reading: 28 mV
